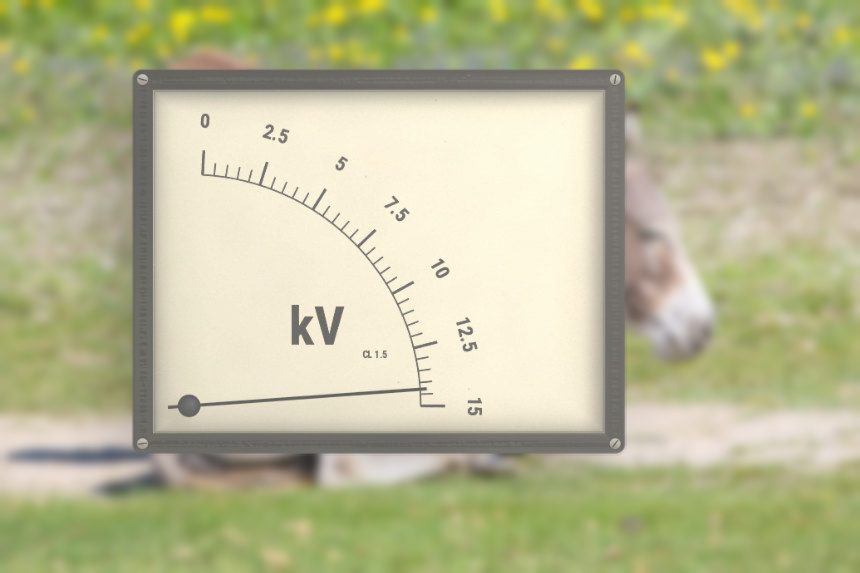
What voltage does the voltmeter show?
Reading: 14.25 kV
